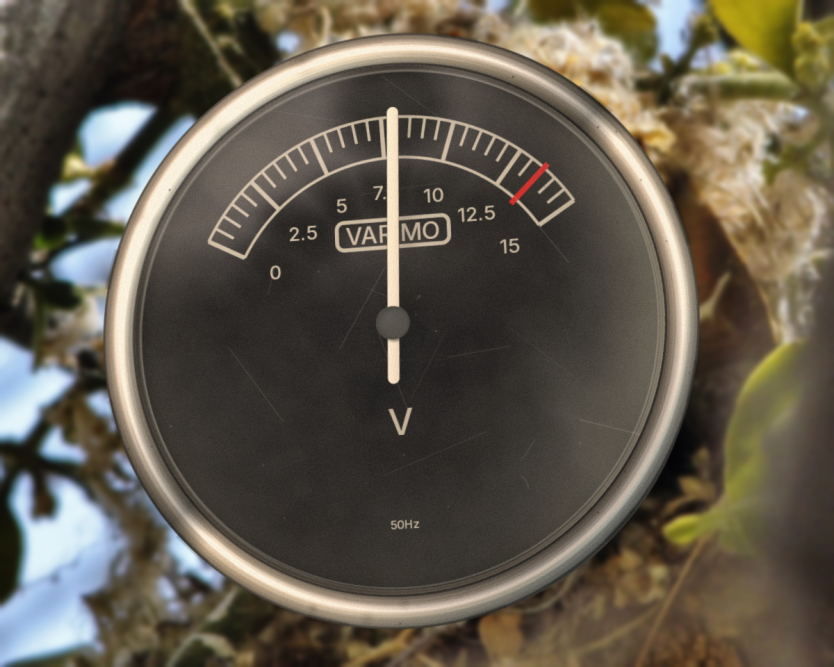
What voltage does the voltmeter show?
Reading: 8 V
